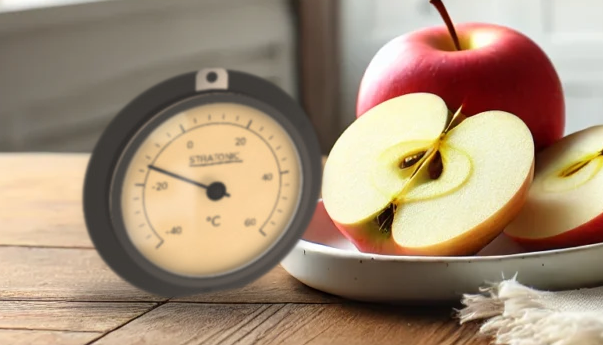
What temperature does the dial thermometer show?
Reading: -14 °C
